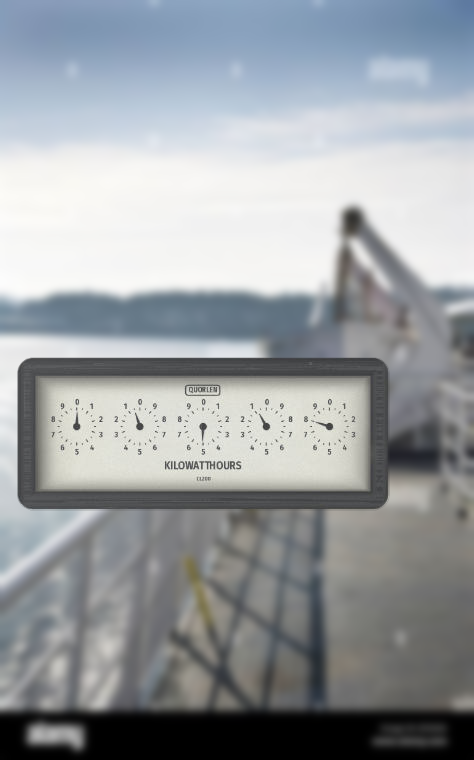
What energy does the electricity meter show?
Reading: 508 kWh
